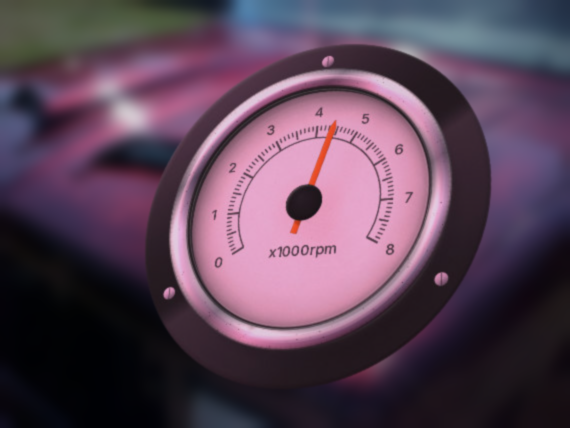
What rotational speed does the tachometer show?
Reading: 4500 rpm
